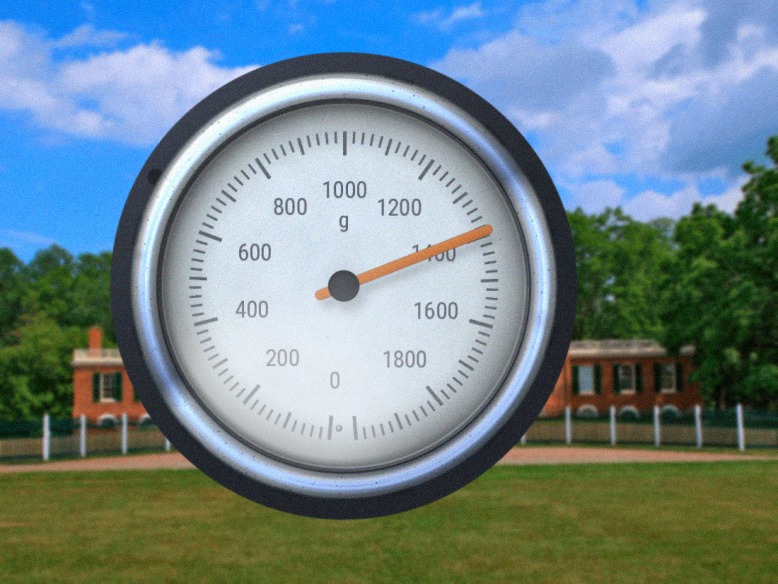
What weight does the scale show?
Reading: 1390 g
